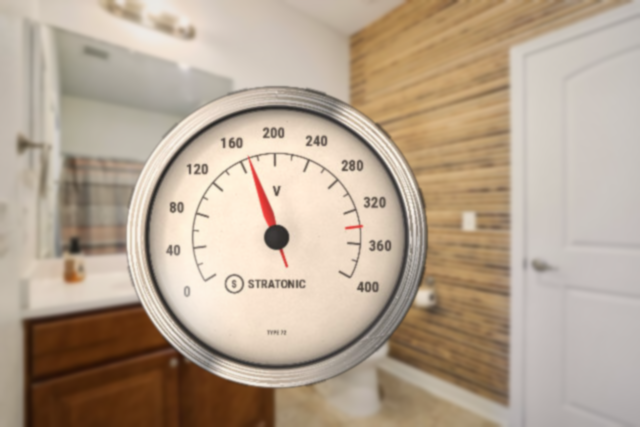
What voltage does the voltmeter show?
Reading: 170 V
